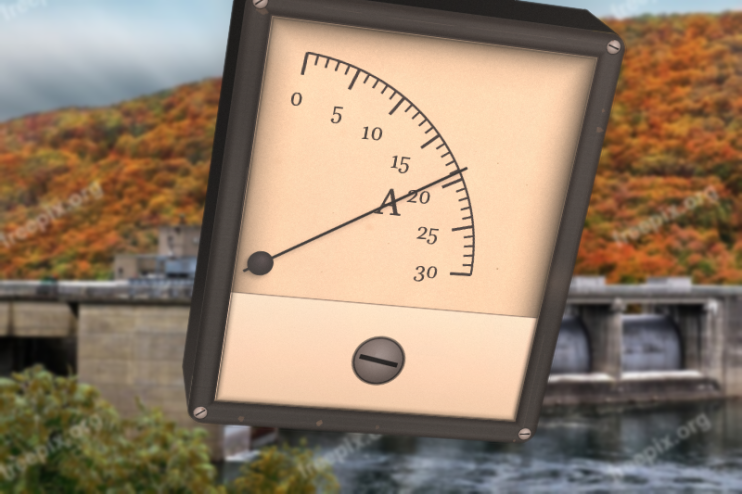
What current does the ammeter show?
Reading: 19 A
